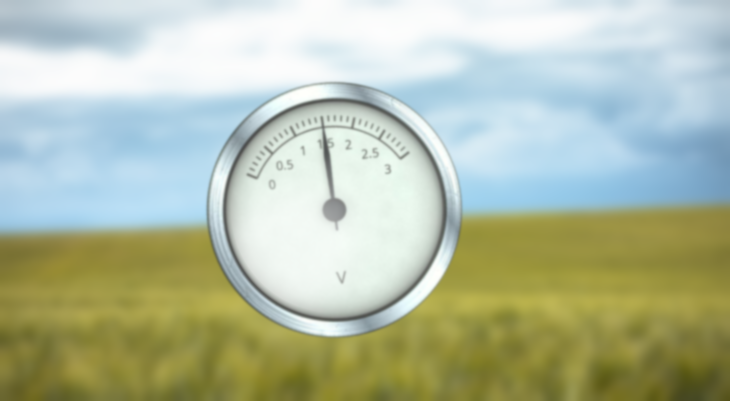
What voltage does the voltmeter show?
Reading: 1.5 V
